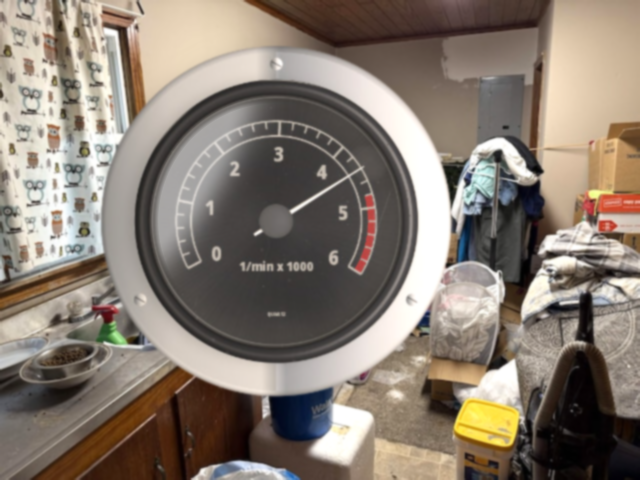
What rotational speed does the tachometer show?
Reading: 4400 rpm
